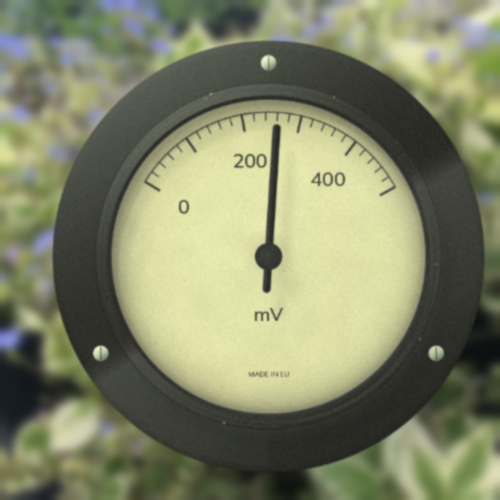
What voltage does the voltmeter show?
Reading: 260 mV
